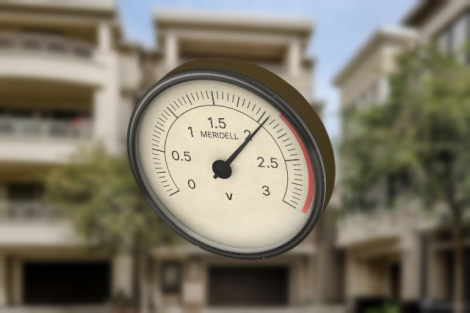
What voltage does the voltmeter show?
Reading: 2.05 V
